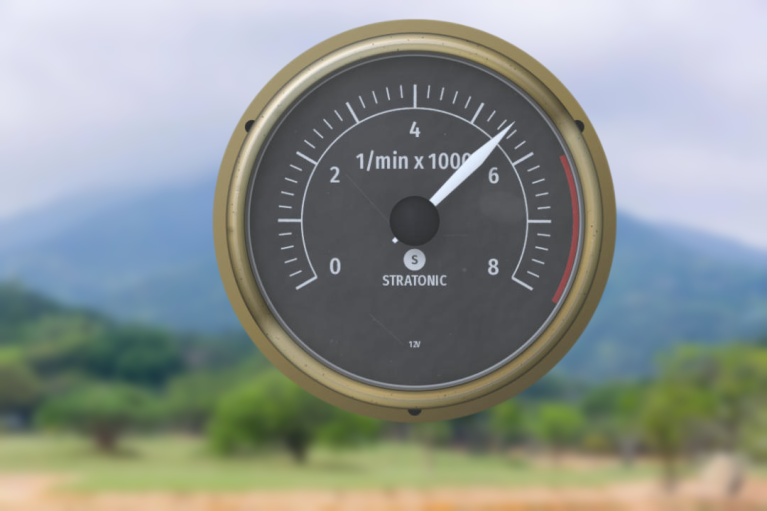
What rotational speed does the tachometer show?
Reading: 5500 rpm
